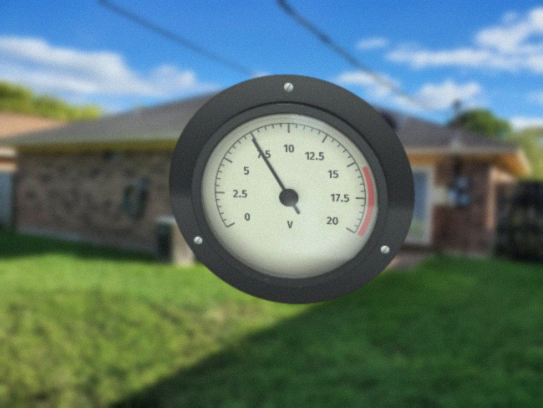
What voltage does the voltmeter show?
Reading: 7.5 V
